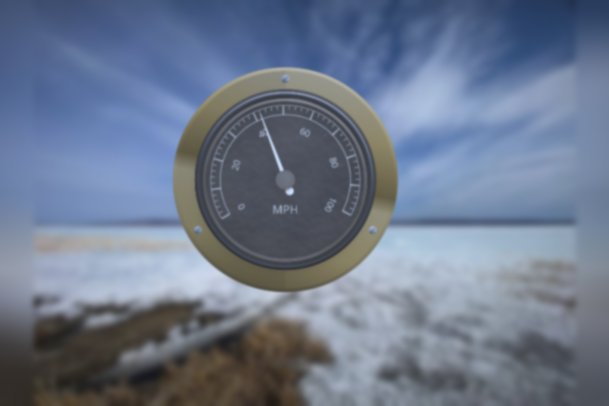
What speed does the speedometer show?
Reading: 42 mph
